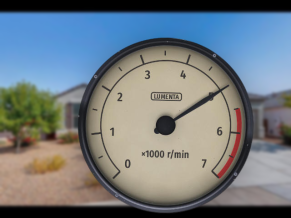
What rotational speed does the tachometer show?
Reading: 5000 rpm
